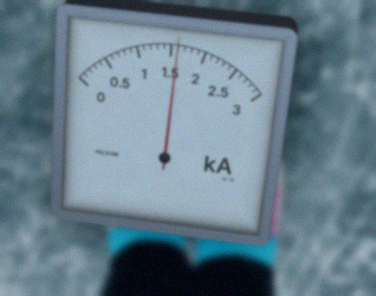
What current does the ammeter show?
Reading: 1.6 kA
